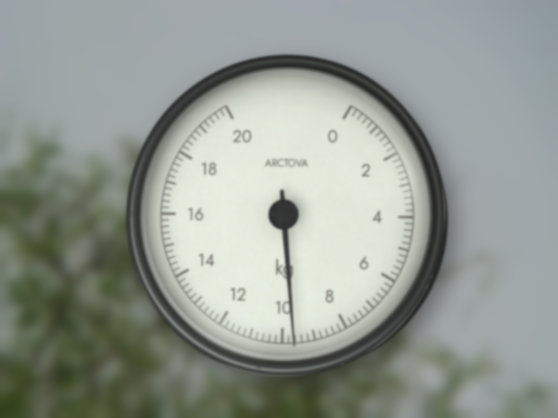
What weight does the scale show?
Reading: 9.6 kg
